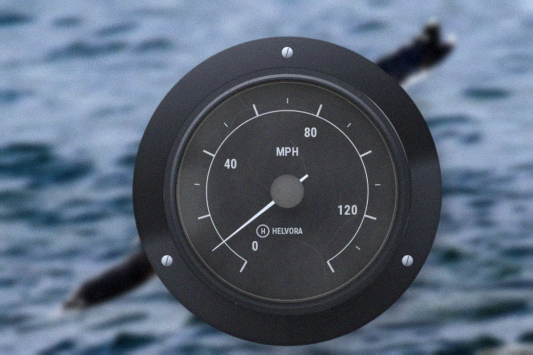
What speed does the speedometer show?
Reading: 10 mph
